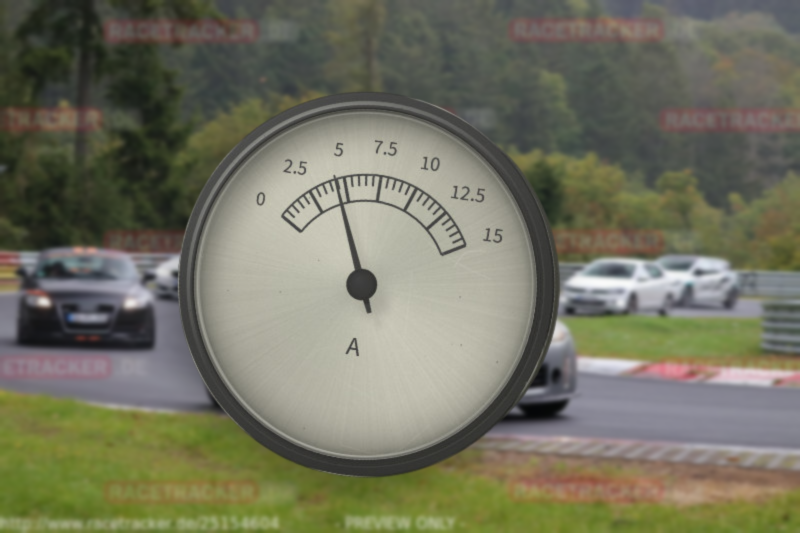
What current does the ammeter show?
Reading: 4.5 A
